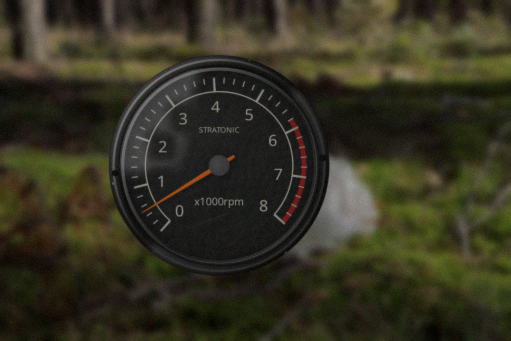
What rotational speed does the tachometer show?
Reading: 500 rpm
